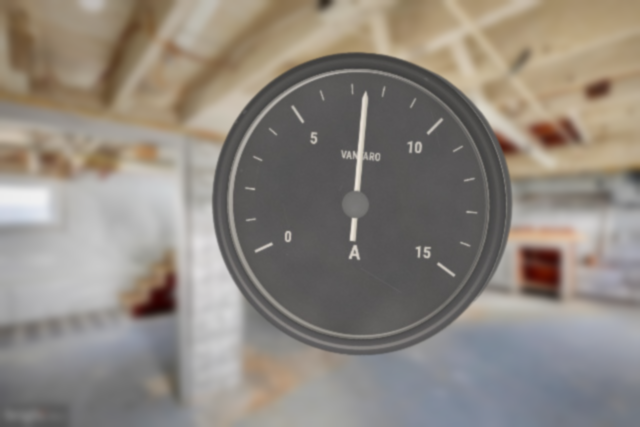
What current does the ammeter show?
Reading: 7.5 A
